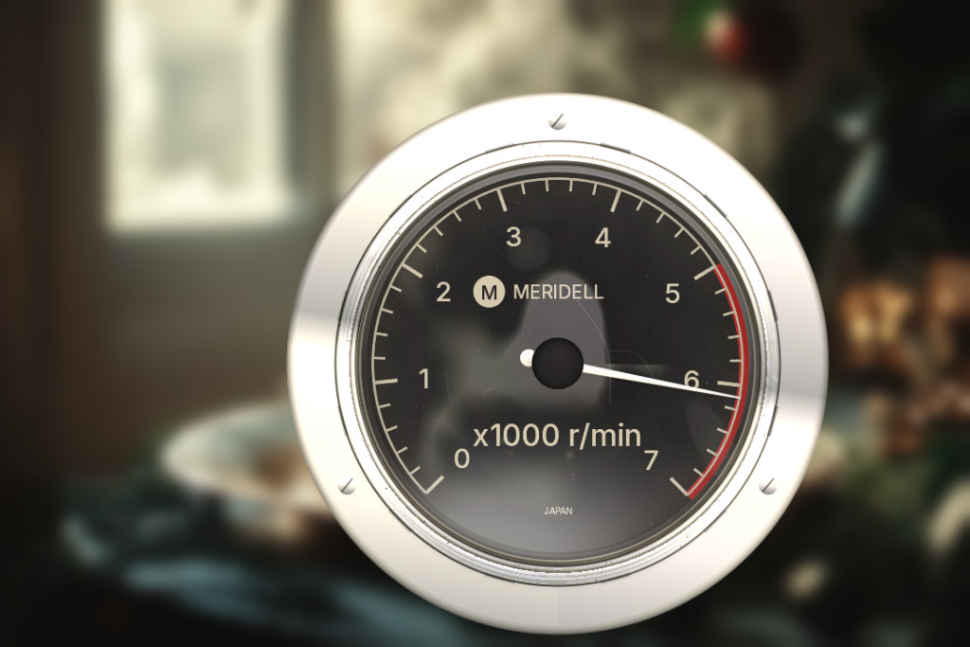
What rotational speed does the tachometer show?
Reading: 6100 rpm
